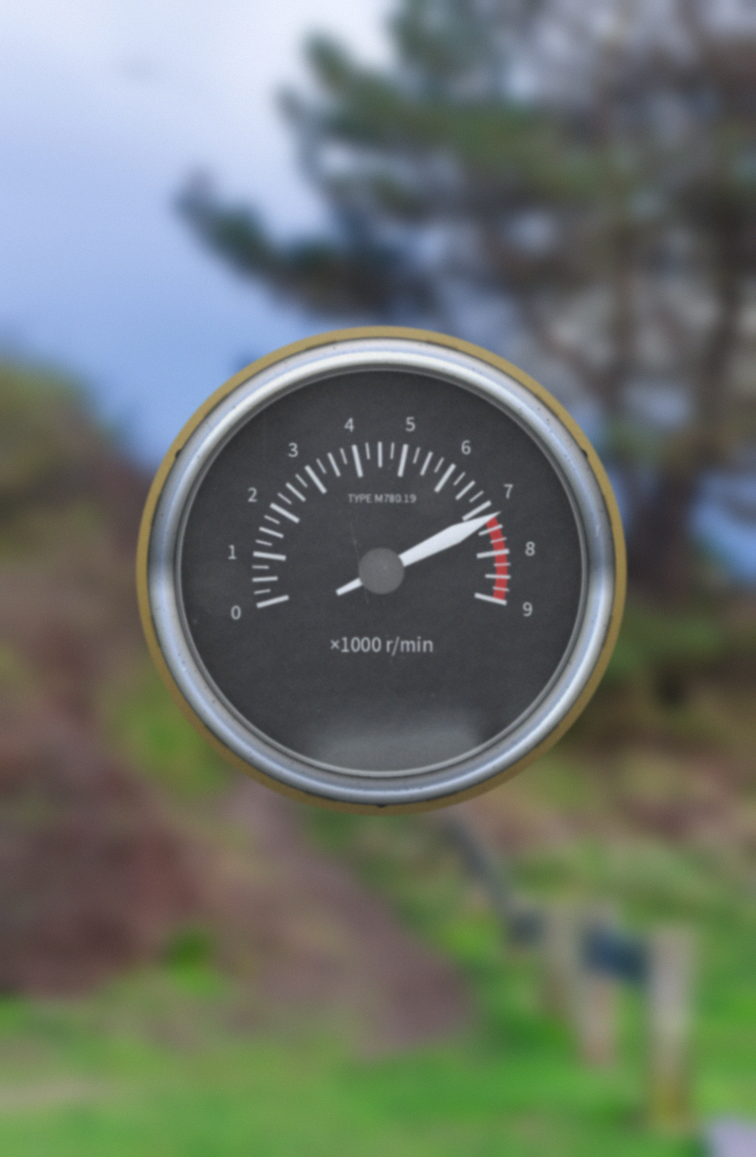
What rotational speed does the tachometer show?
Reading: 7250 rpm
